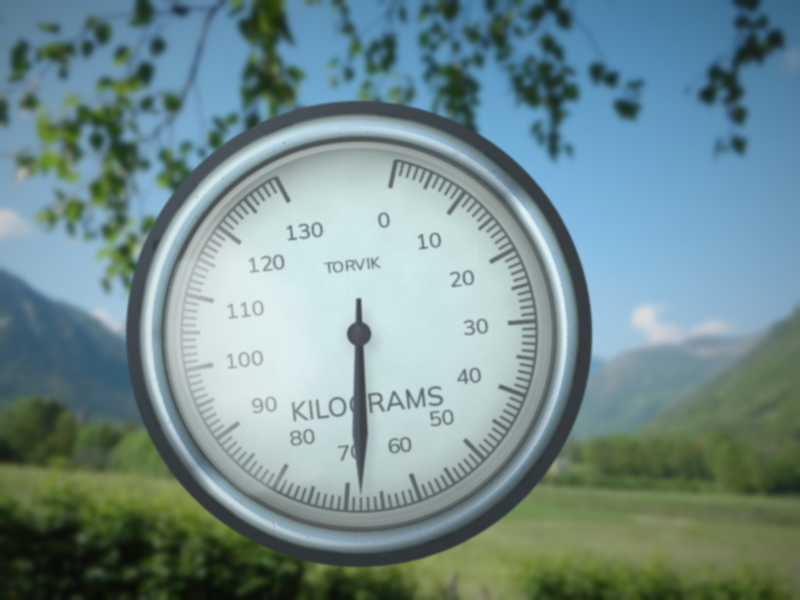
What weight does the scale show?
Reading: 68 kg
